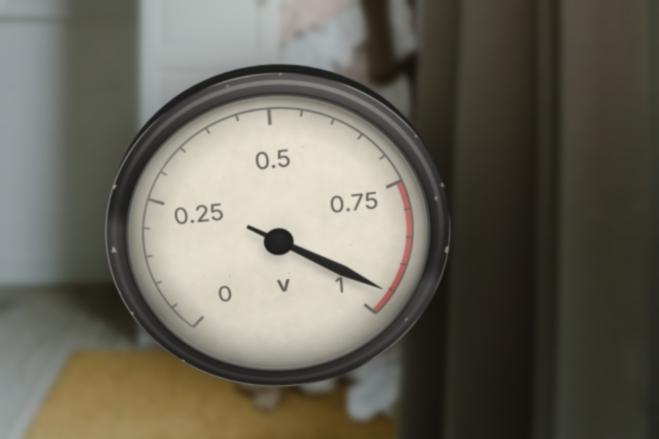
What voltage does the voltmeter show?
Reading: 0.95 V
